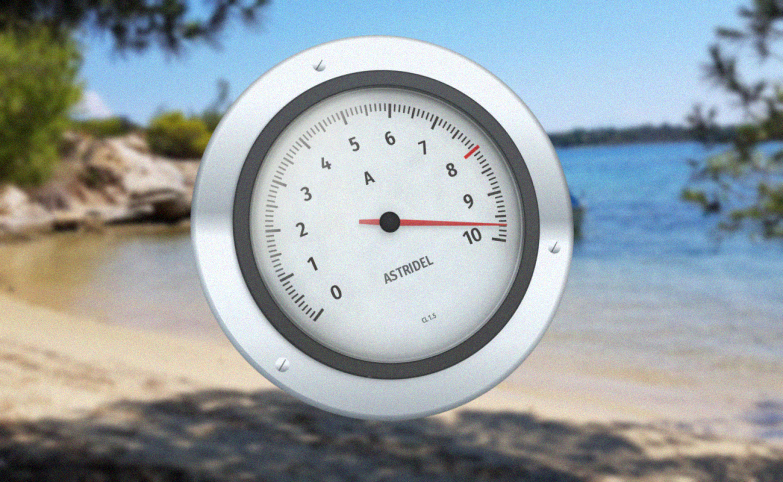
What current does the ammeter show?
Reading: 9.7 A
